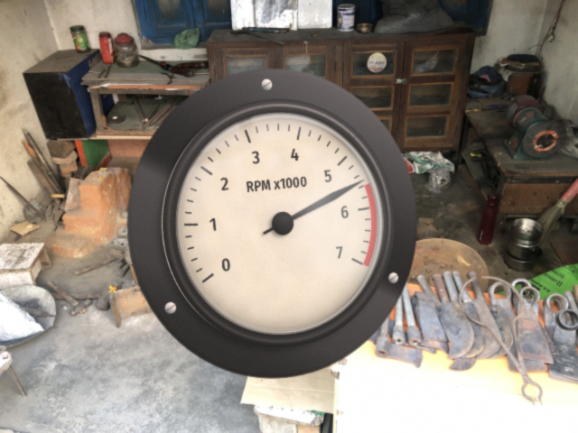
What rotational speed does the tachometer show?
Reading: 5500 rpm
